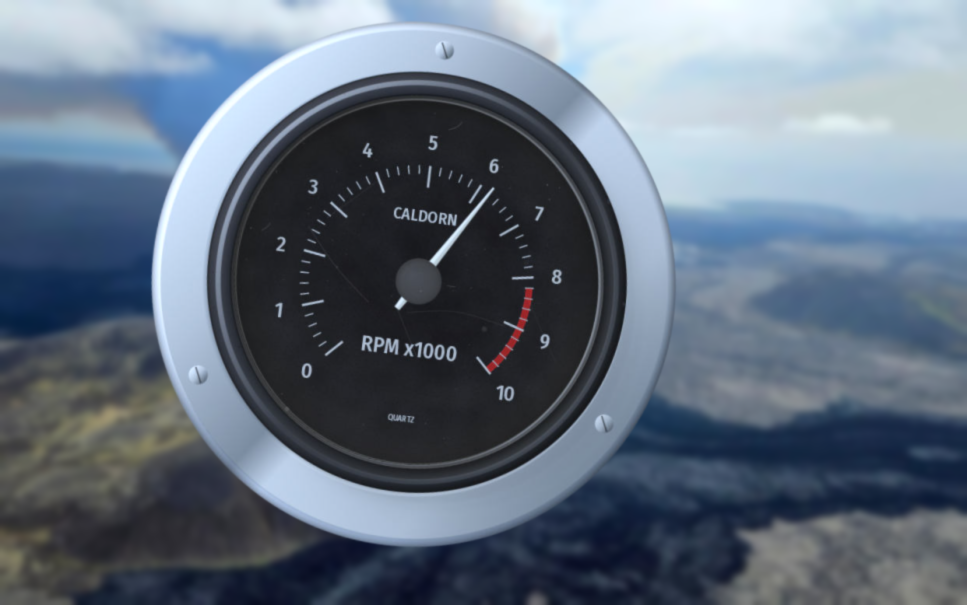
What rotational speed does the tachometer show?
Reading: 6200 rpm
